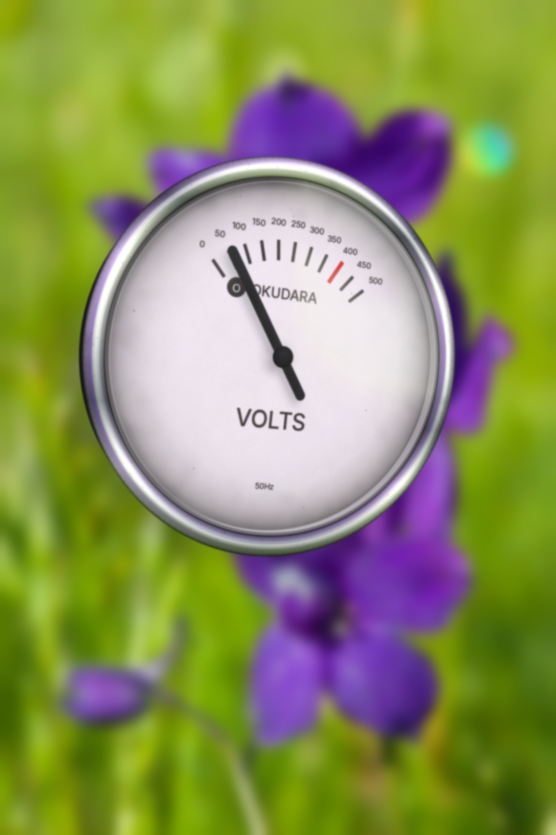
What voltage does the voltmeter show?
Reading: 50 V
